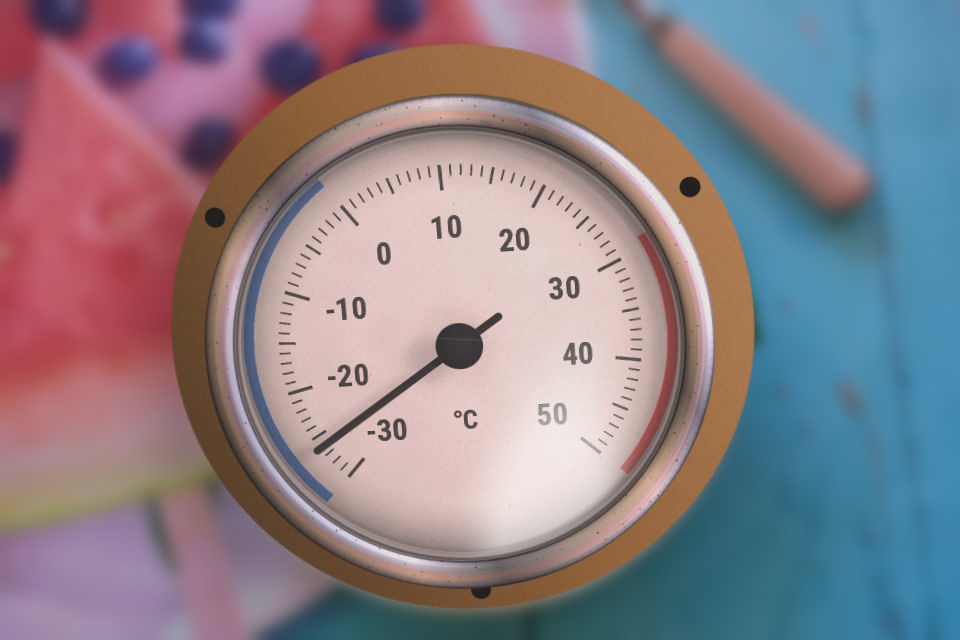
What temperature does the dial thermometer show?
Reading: -26 °C
